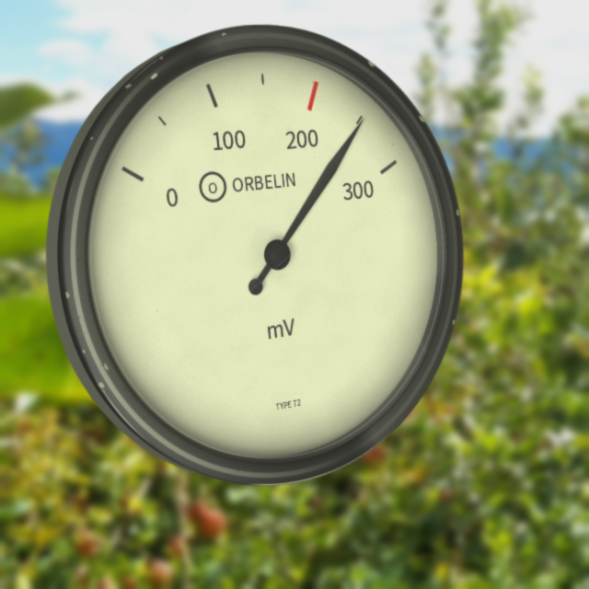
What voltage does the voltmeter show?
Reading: 250 mV
